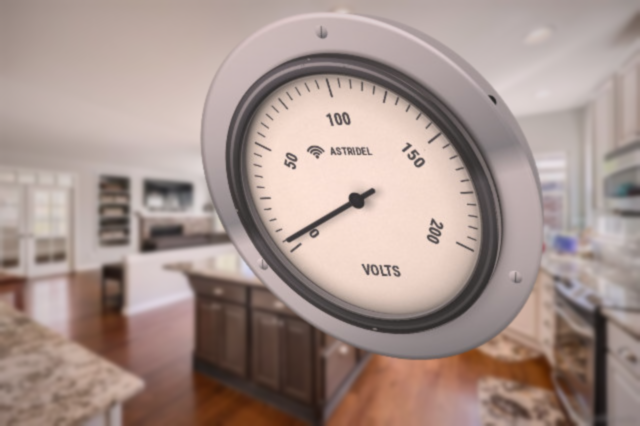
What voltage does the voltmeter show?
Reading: 5 V
